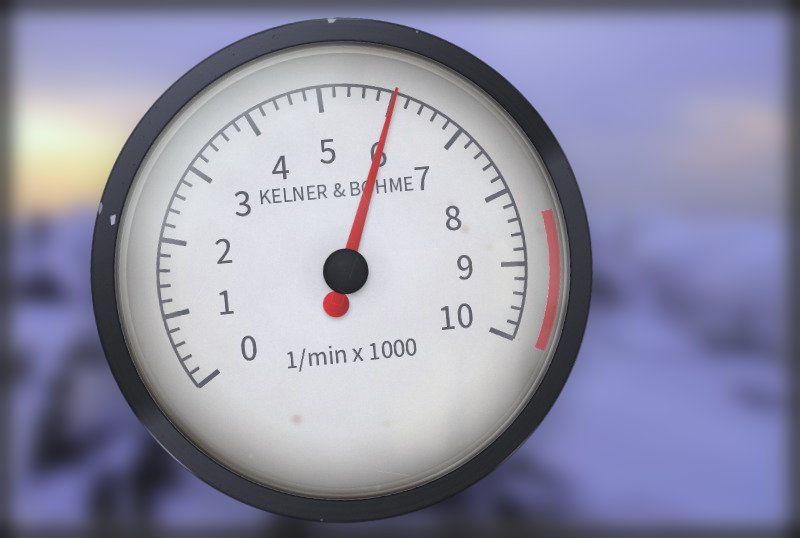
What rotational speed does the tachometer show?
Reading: 6000 rpm
